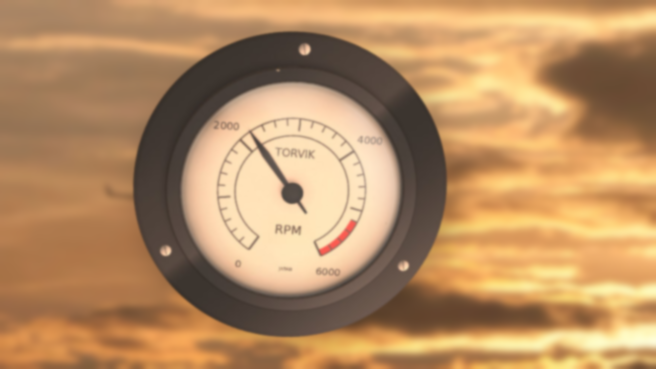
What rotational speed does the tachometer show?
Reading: 2200 rpm
